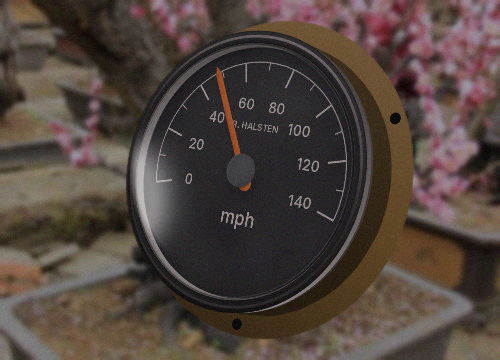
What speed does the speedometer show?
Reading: 50 mph
